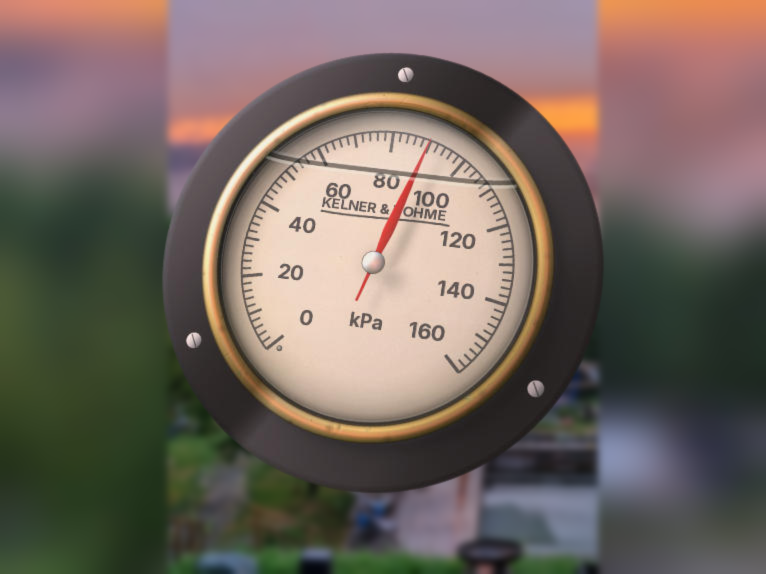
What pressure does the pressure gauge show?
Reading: 90 kPa
